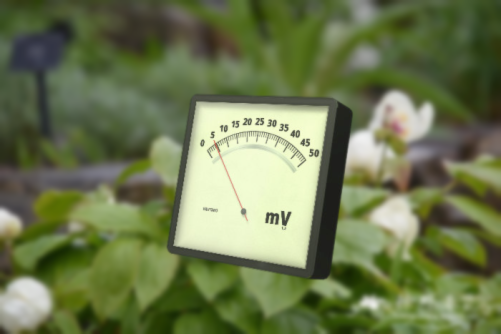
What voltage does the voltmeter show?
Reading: 5 mV
